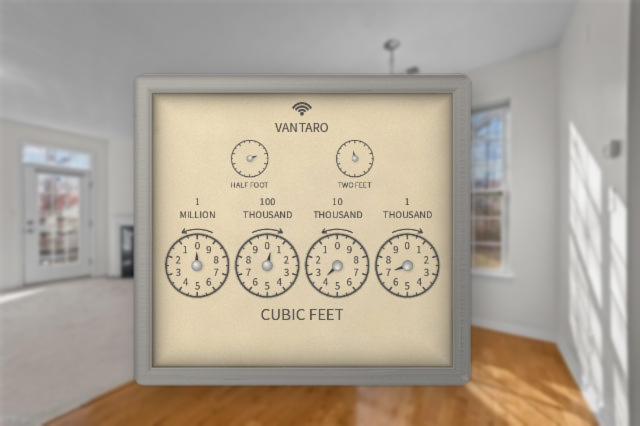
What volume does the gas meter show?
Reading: 3700 ft³
